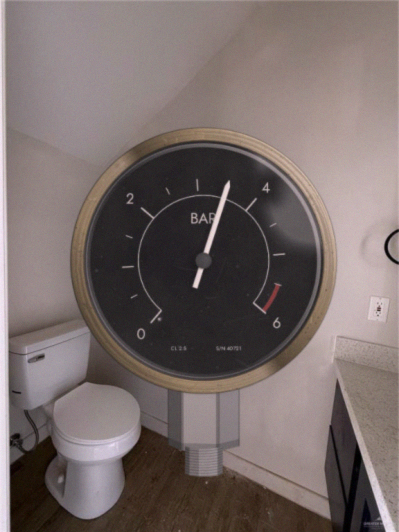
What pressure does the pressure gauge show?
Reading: 3.5 bar
